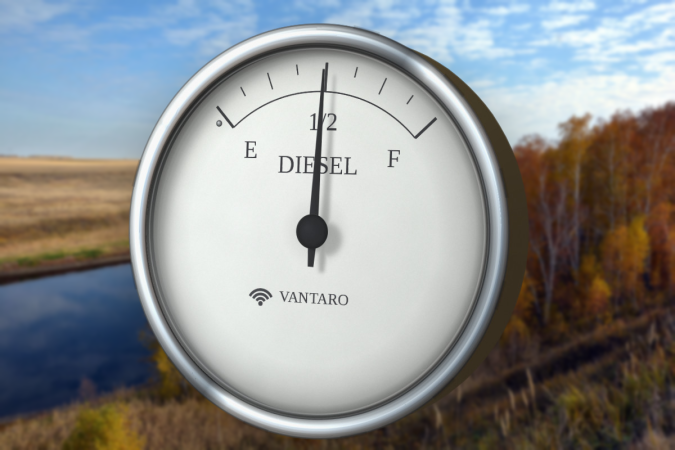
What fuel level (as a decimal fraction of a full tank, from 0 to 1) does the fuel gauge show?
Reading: 0.5
